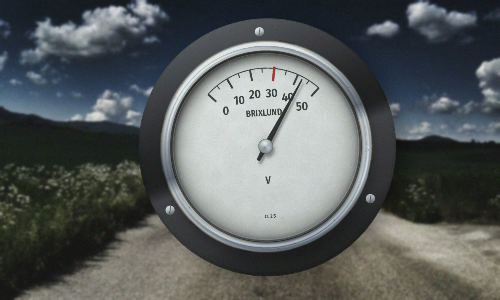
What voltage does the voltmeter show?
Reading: 42.5 V
